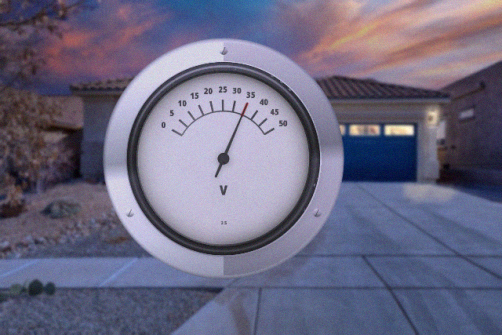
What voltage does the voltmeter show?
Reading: 35 V
